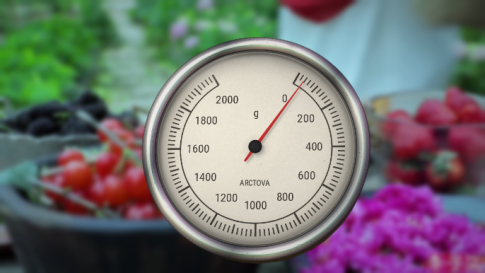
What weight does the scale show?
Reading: 40 g
